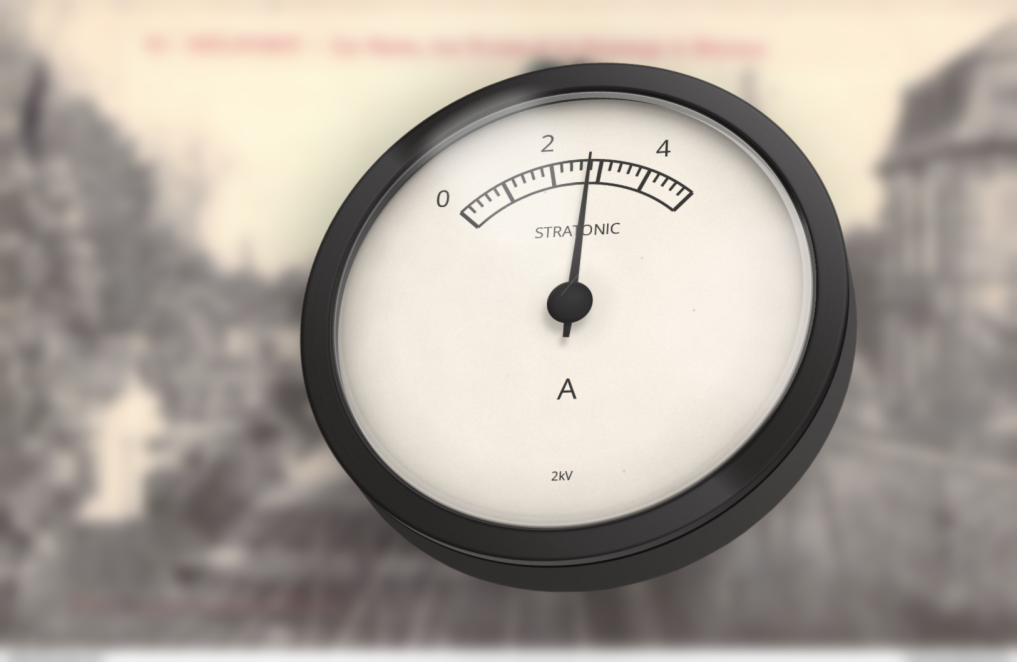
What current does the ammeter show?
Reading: 2.8 A
